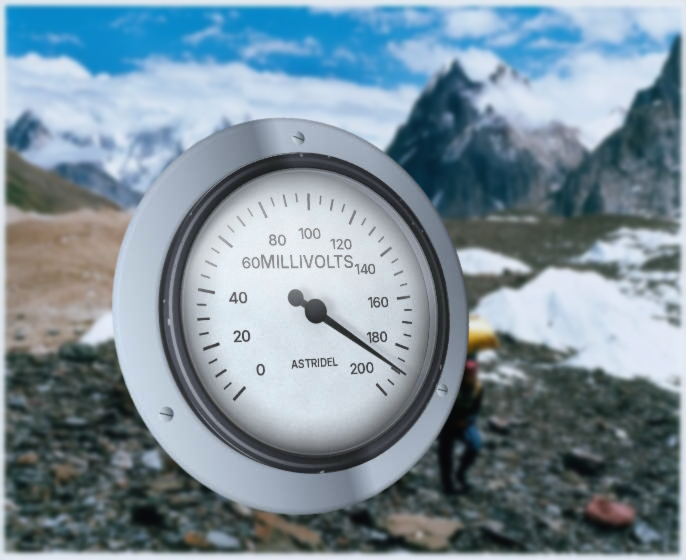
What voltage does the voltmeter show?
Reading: 190 mV
